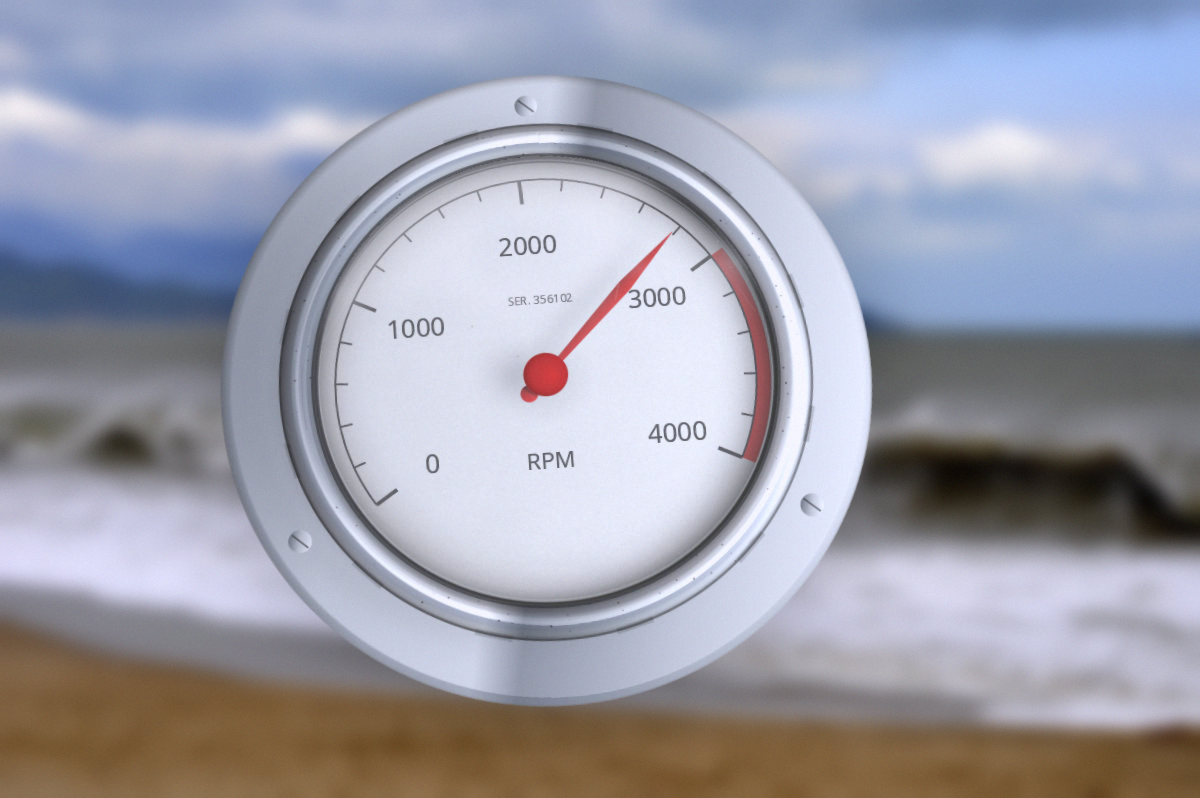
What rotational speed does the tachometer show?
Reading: 2800 rpm
